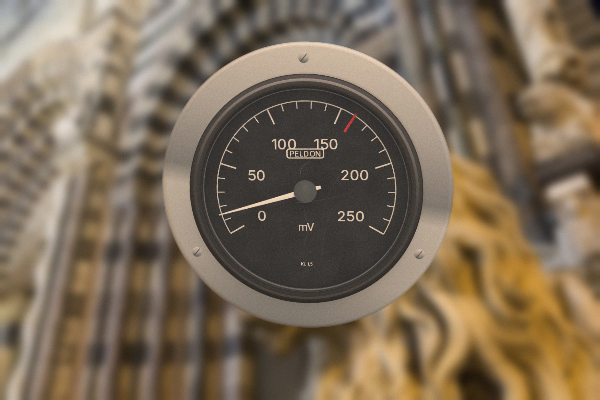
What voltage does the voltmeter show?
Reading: 15 mV
